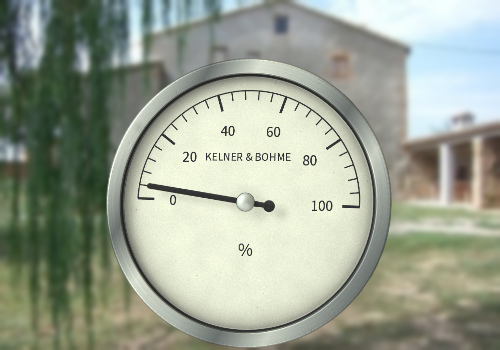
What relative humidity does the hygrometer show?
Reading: 4 %
